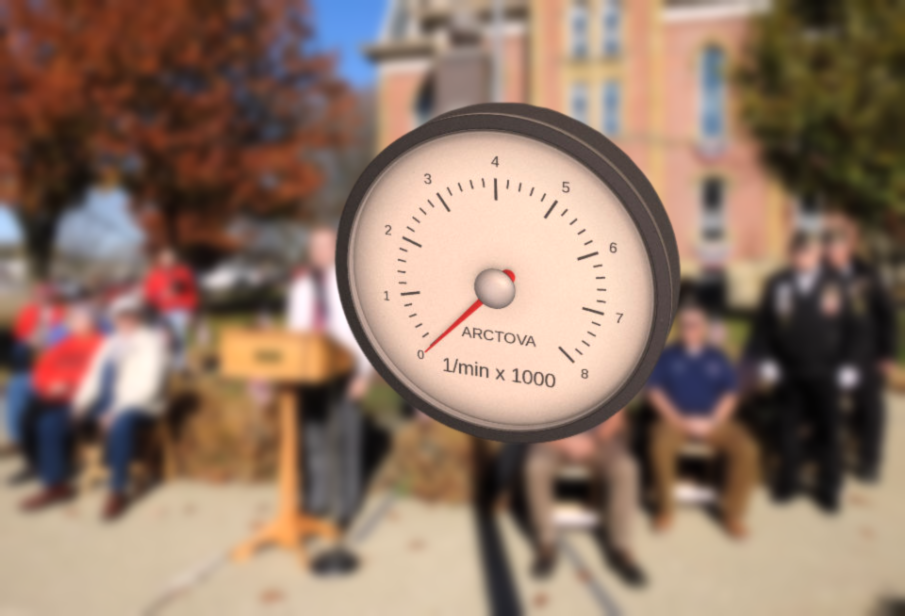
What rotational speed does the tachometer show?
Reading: 0 rpm
